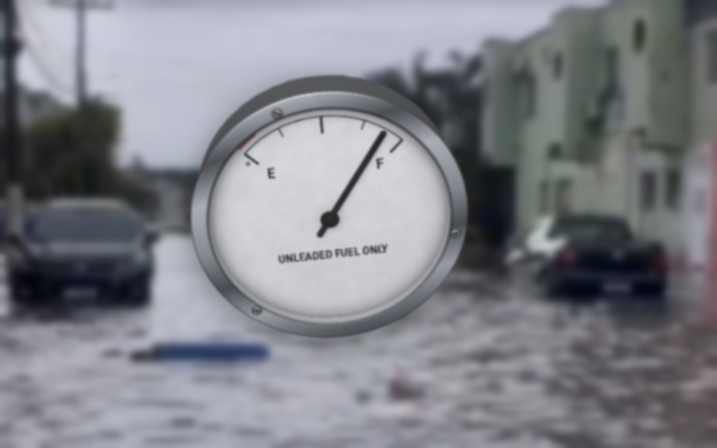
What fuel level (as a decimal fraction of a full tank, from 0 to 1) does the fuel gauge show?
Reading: 0.875
